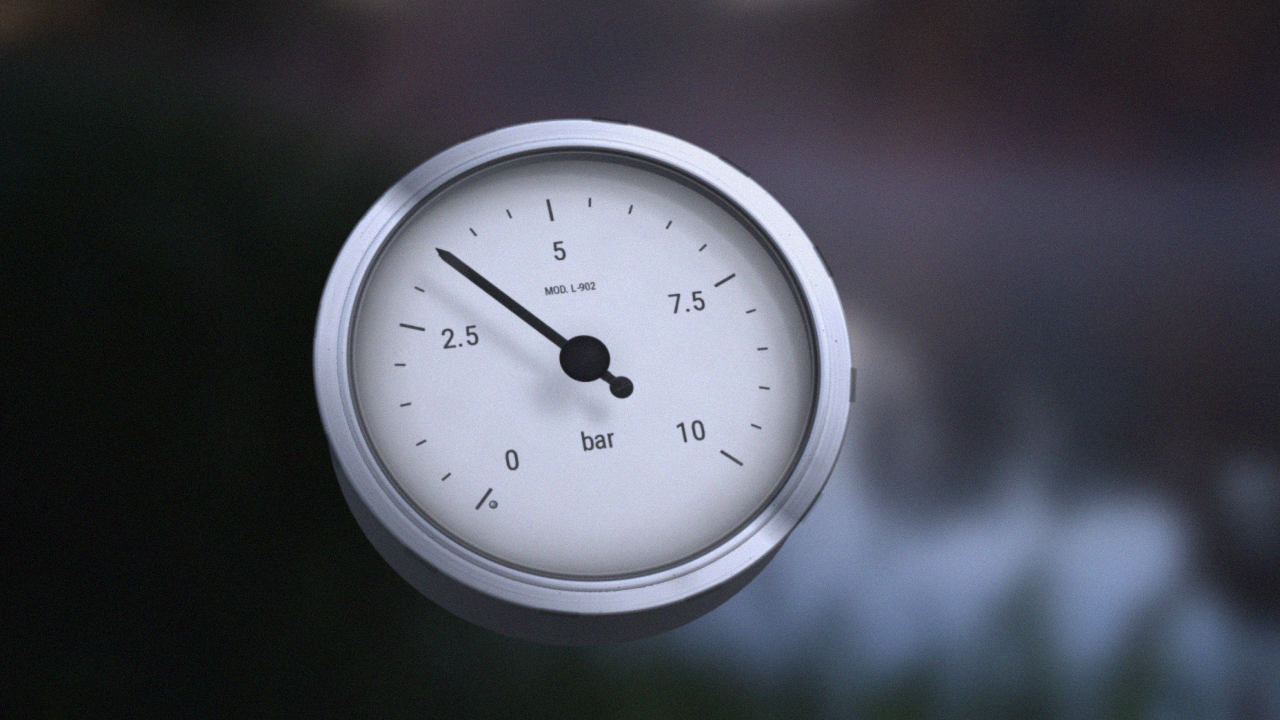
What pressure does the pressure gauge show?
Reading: 3.5 bar
